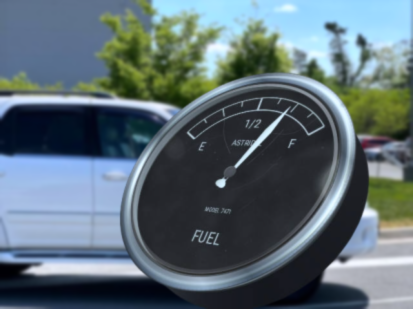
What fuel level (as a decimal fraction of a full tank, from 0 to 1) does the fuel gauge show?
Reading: 0.75
